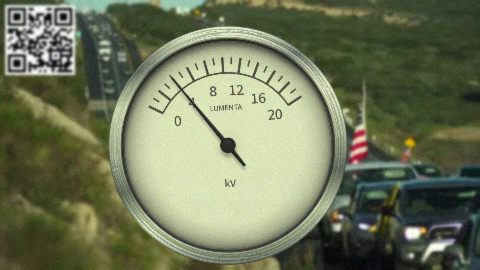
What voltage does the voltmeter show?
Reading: 4 kV
